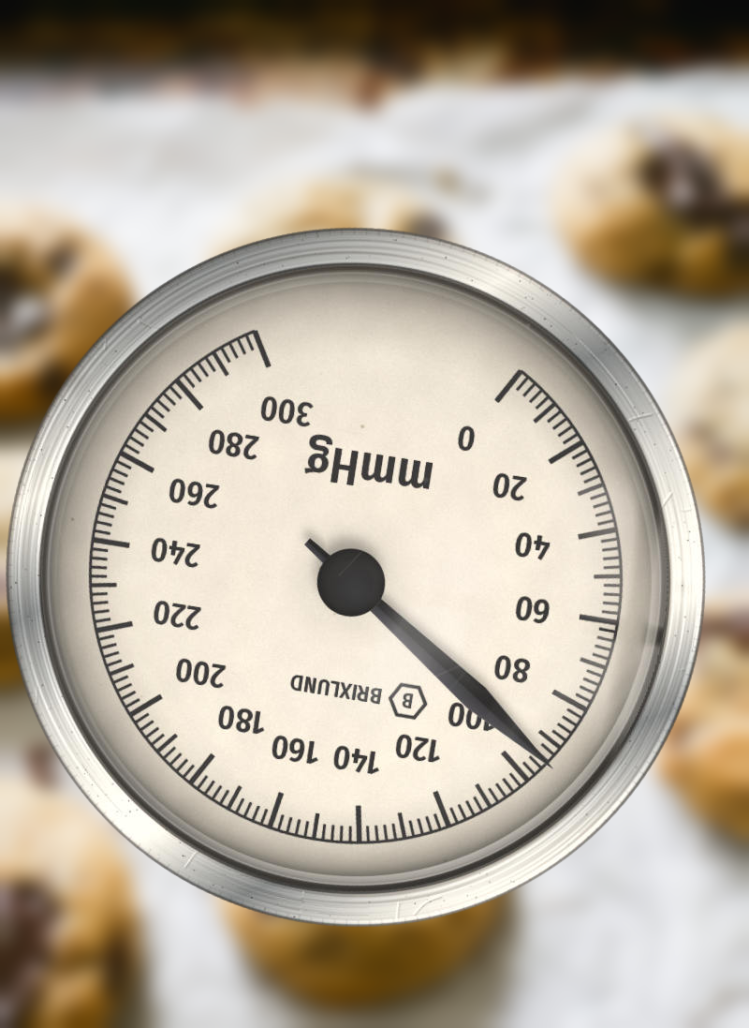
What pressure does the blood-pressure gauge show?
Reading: 94 mmHg
